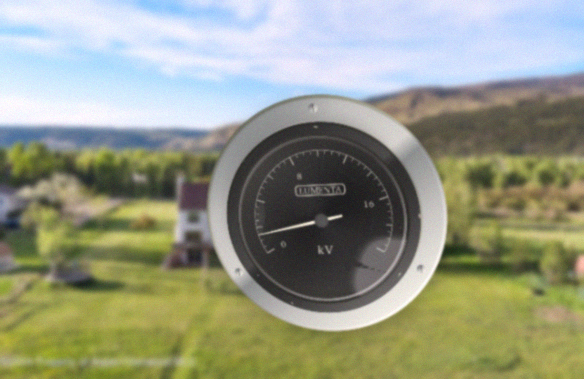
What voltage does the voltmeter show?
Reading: 1.5 kV
